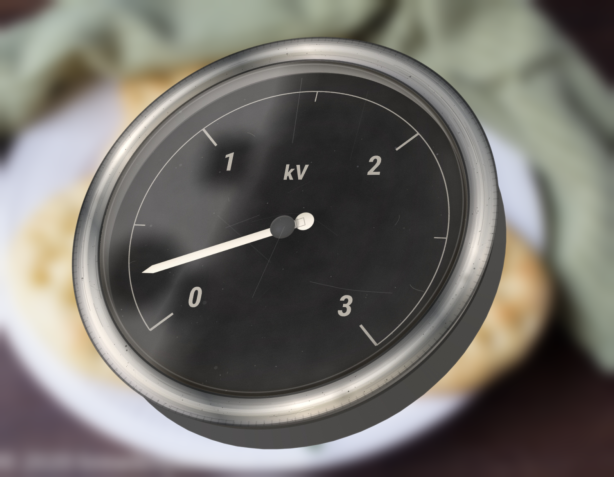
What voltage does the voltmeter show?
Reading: 0.25 kV
